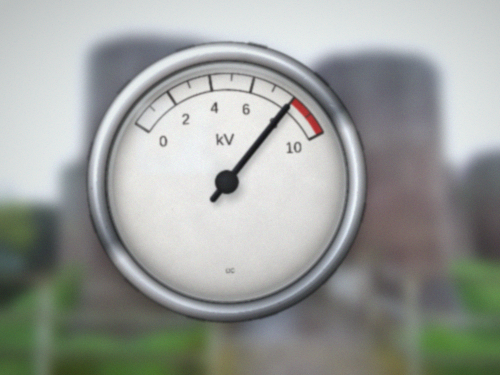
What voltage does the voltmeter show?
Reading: 8 kV
